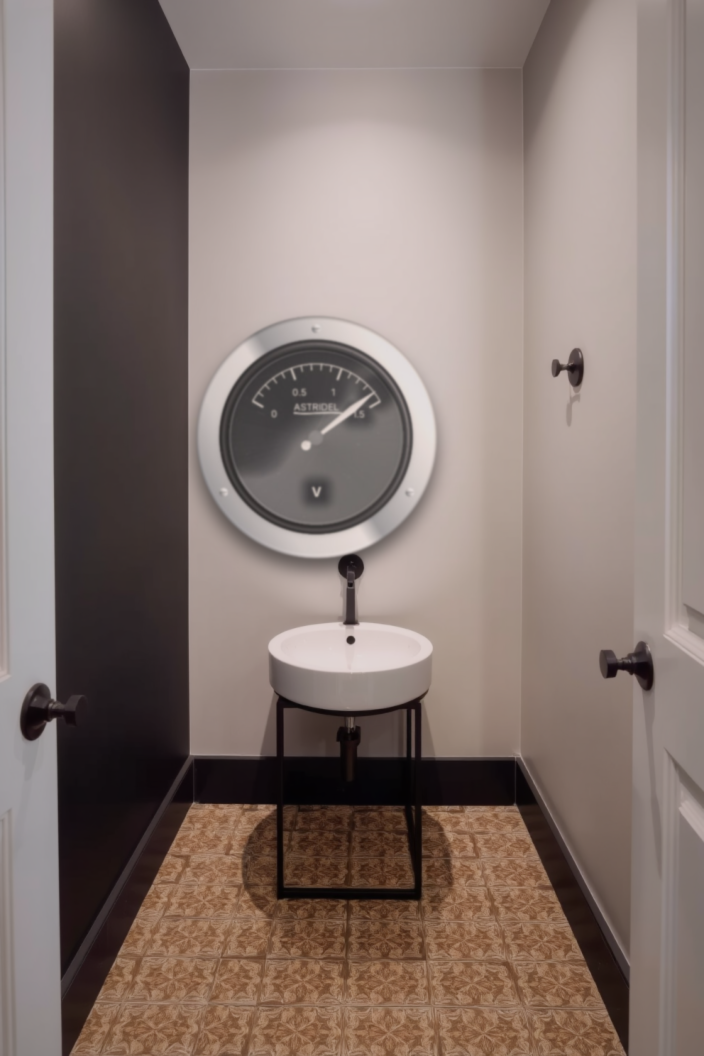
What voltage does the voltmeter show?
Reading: 1.4 V
